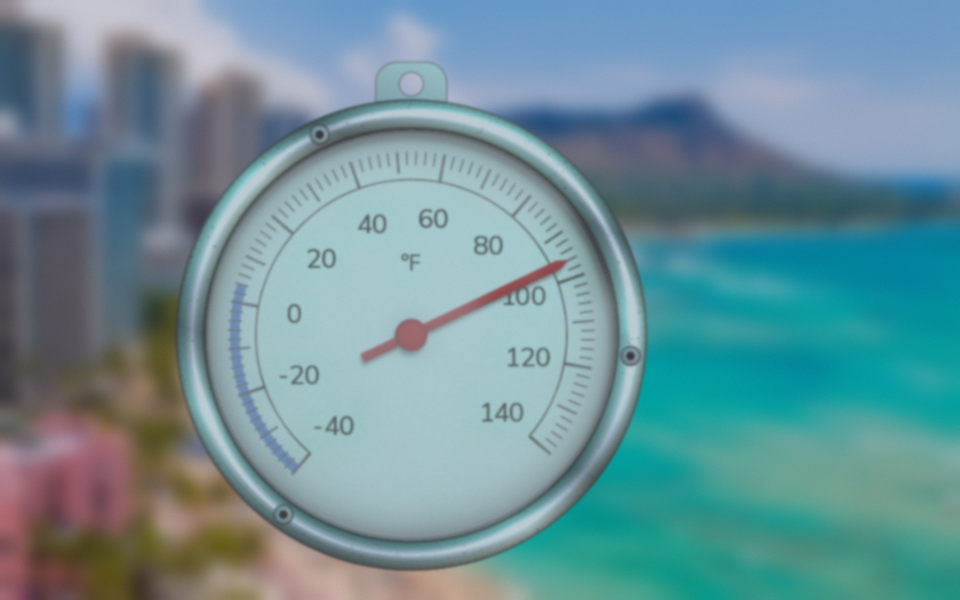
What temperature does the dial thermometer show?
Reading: 96 °F
